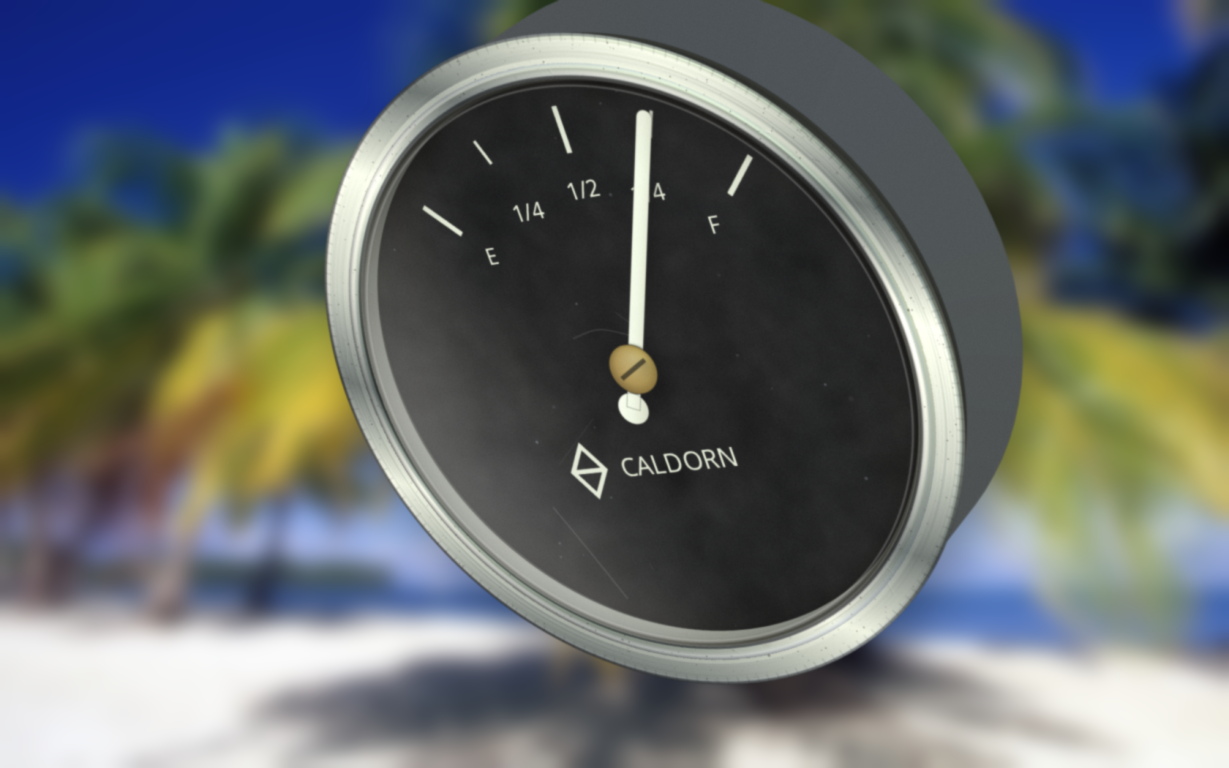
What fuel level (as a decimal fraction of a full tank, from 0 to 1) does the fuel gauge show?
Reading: 0.75
